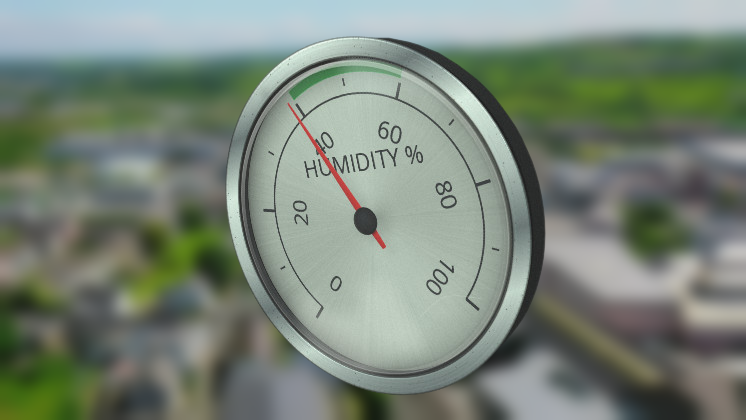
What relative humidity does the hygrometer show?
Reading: 40 %
